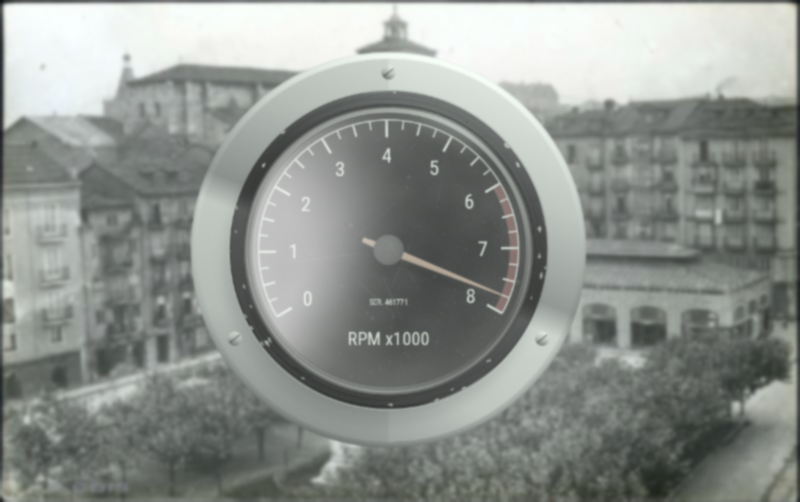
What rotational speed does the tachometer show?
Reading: 7750 rpm
